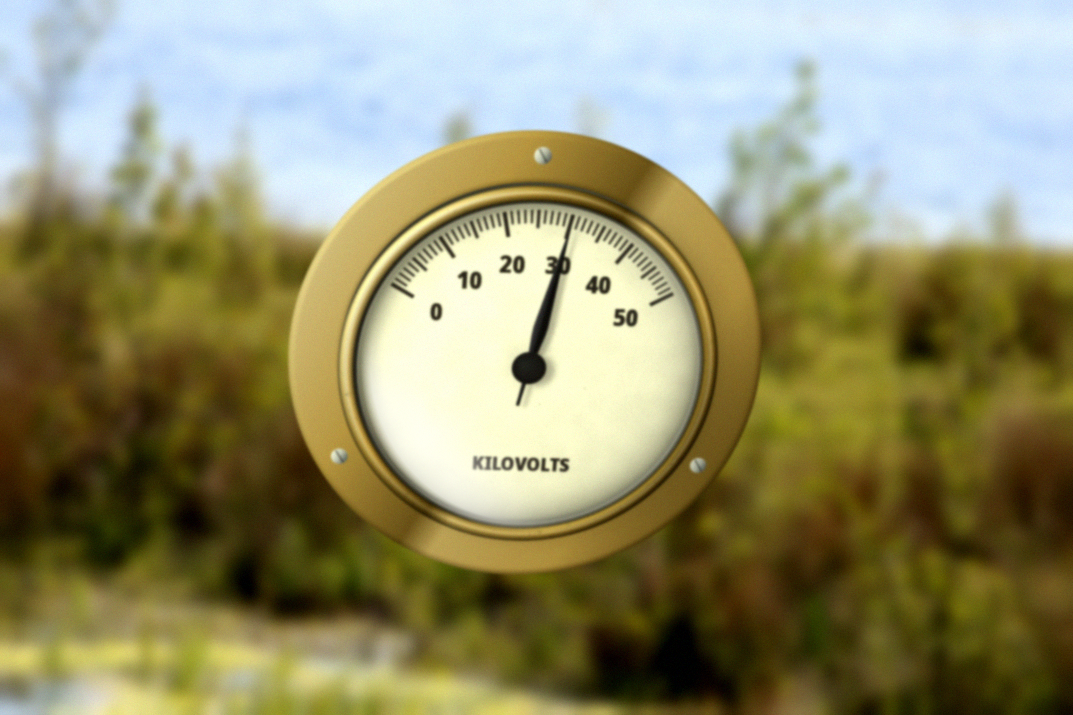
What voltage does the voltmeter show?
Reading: 30 kV
